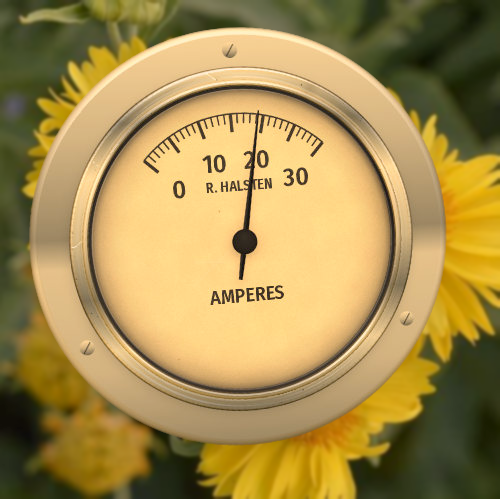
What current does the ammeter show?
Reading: 19 A
